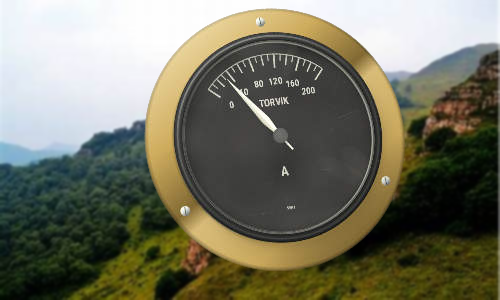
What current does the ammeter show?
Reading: 30 A
